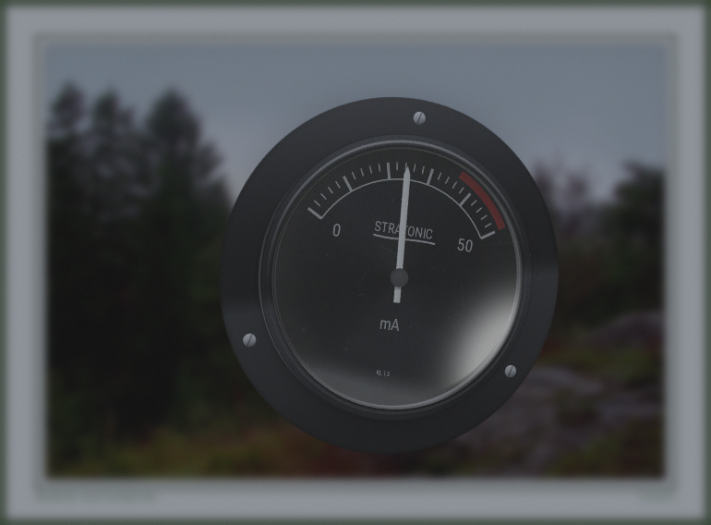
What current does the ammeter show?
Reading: 24 mA
